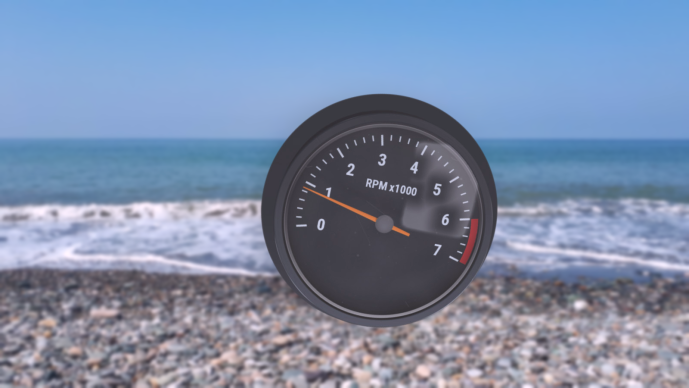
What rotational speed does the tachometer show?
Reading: 900 rpm
